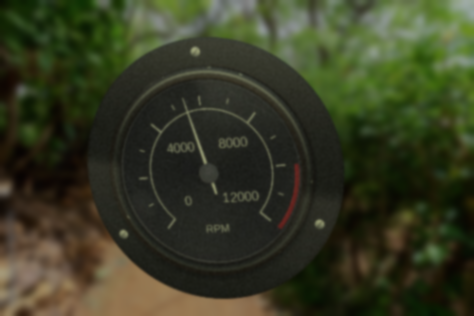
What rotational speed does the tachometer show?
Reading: 5500 rpm
